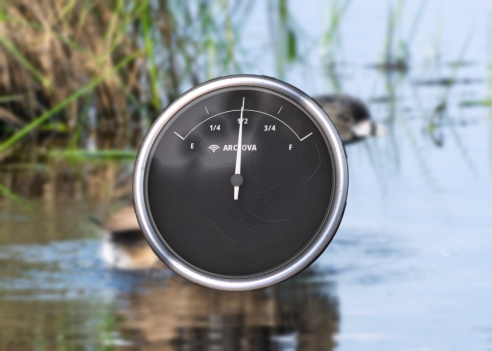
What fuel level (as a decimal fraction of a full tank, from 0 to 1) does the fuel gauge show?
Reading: 0.5
